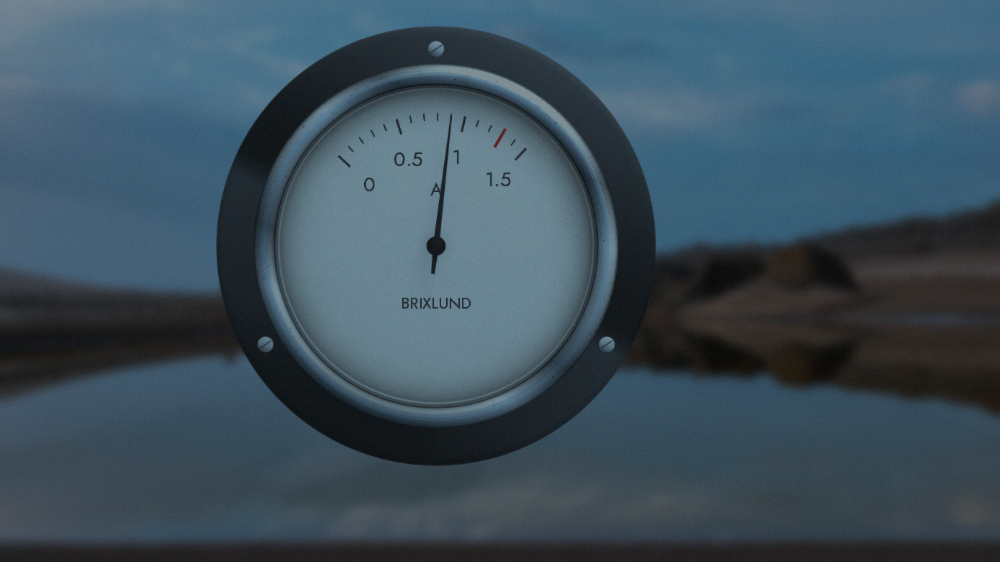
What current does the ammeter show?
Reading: 0.9 A
